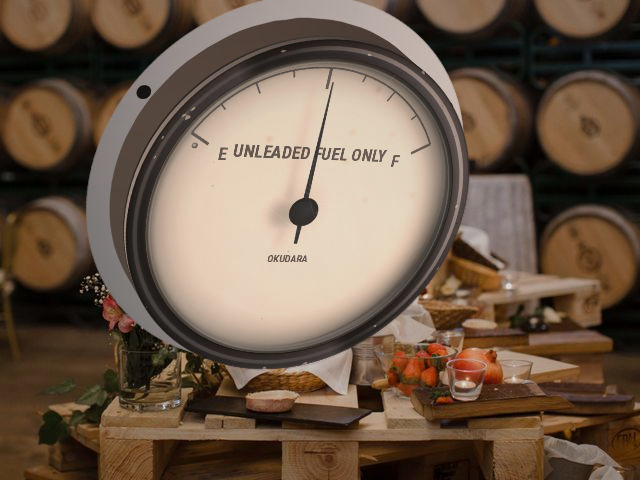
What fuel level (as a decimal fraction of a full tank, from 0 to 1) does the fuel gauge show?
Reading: 0.5
